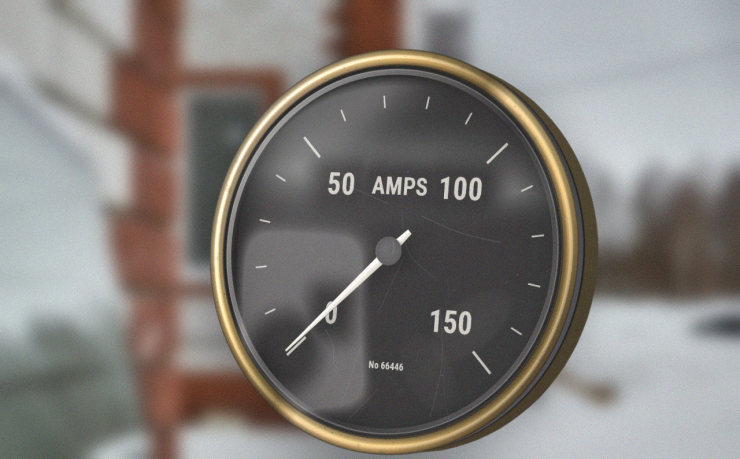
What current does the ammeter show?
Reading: 0 A
